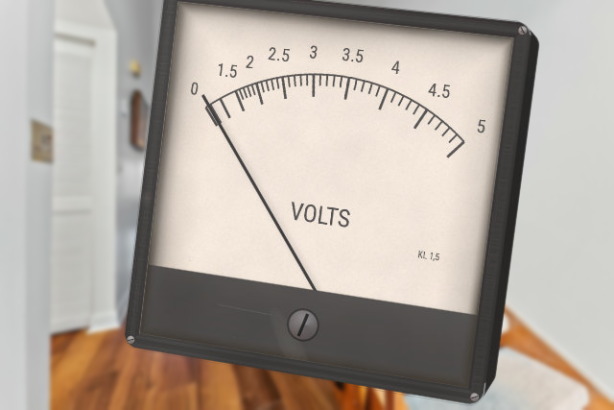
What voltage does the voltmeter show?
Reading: 0.5 V
